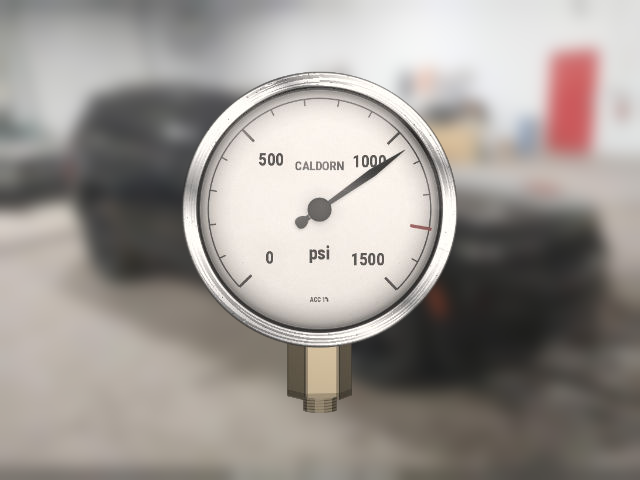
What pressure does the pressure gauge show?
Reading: 1050 psi
